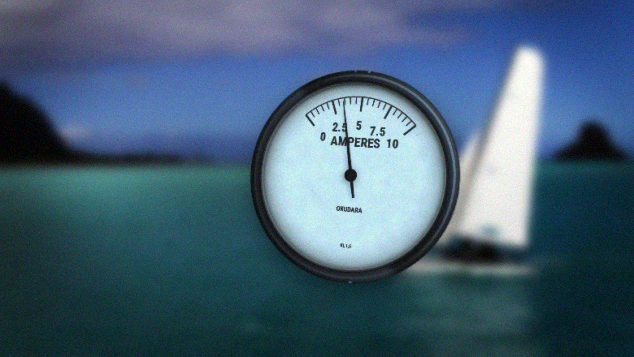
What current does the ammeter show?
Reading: 3.5 A
